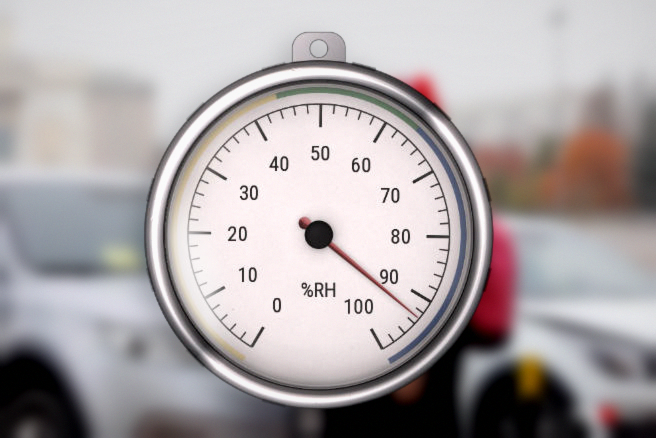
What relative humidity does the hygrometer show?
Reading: 93 %
